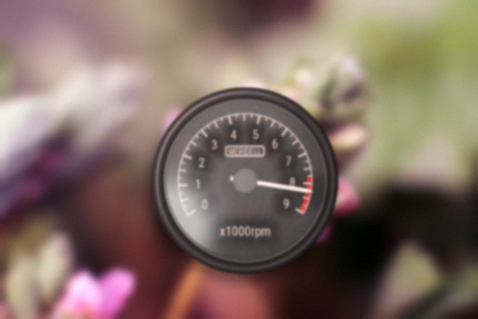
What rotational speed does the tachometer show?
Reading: 8250 rpm
